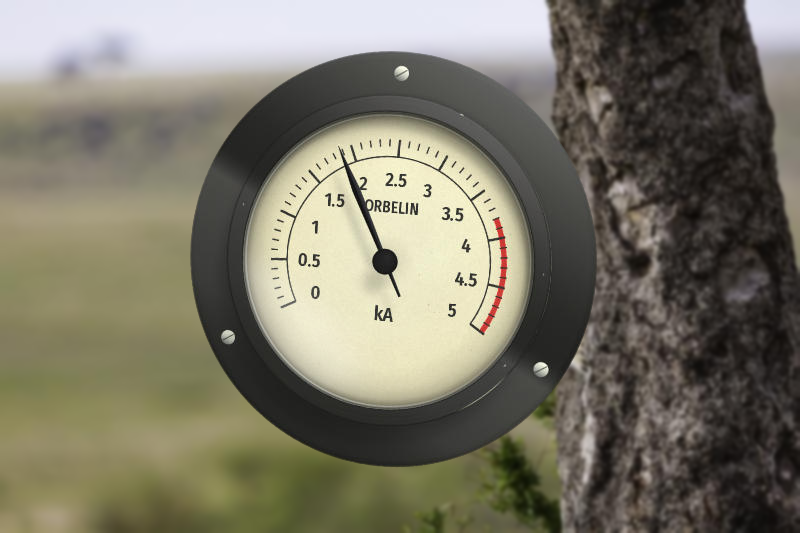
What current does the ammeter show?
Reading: 1.9 kA
